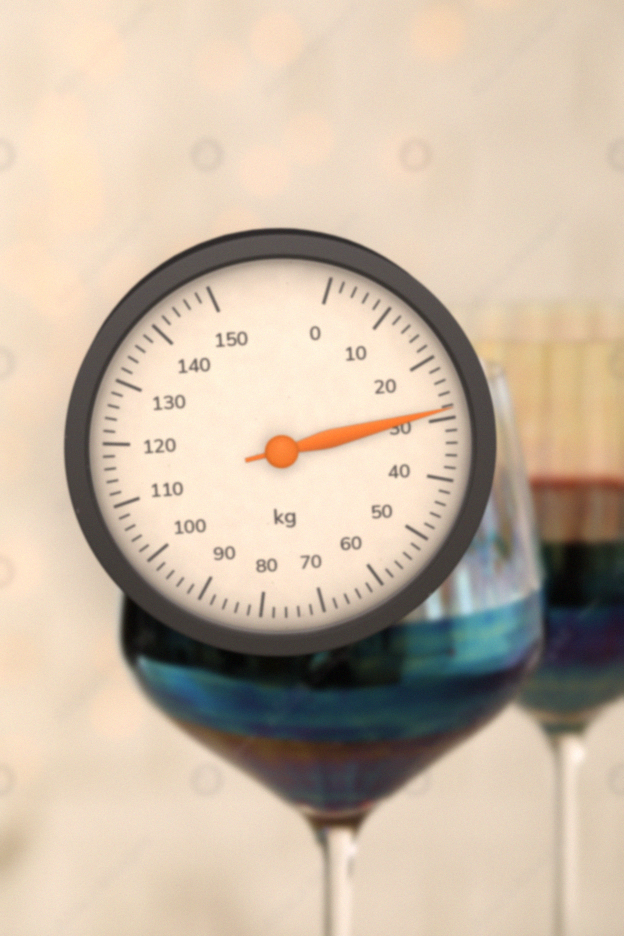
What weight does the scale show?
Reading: 28 kg
